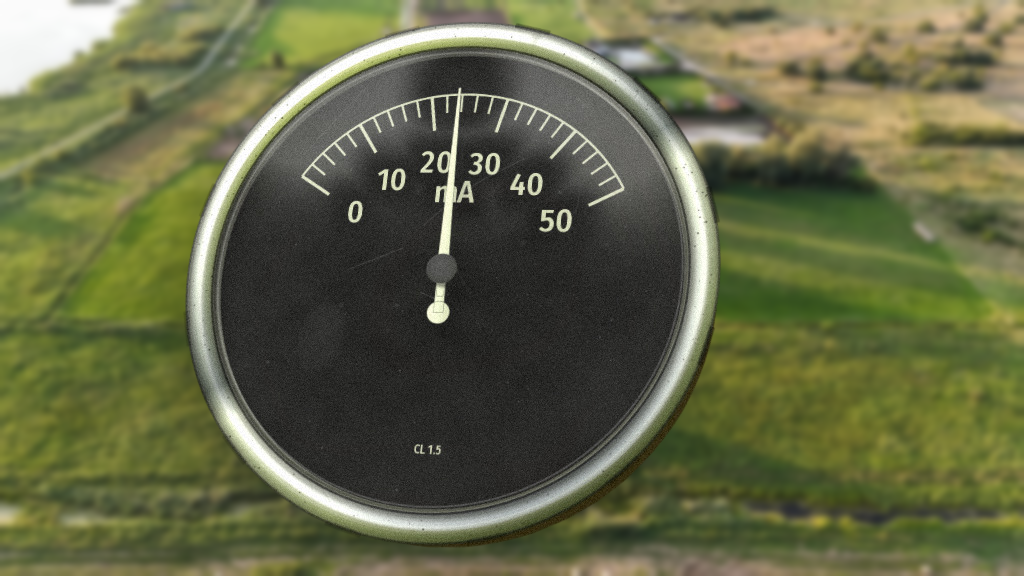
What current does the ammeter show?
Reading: 24 mA
